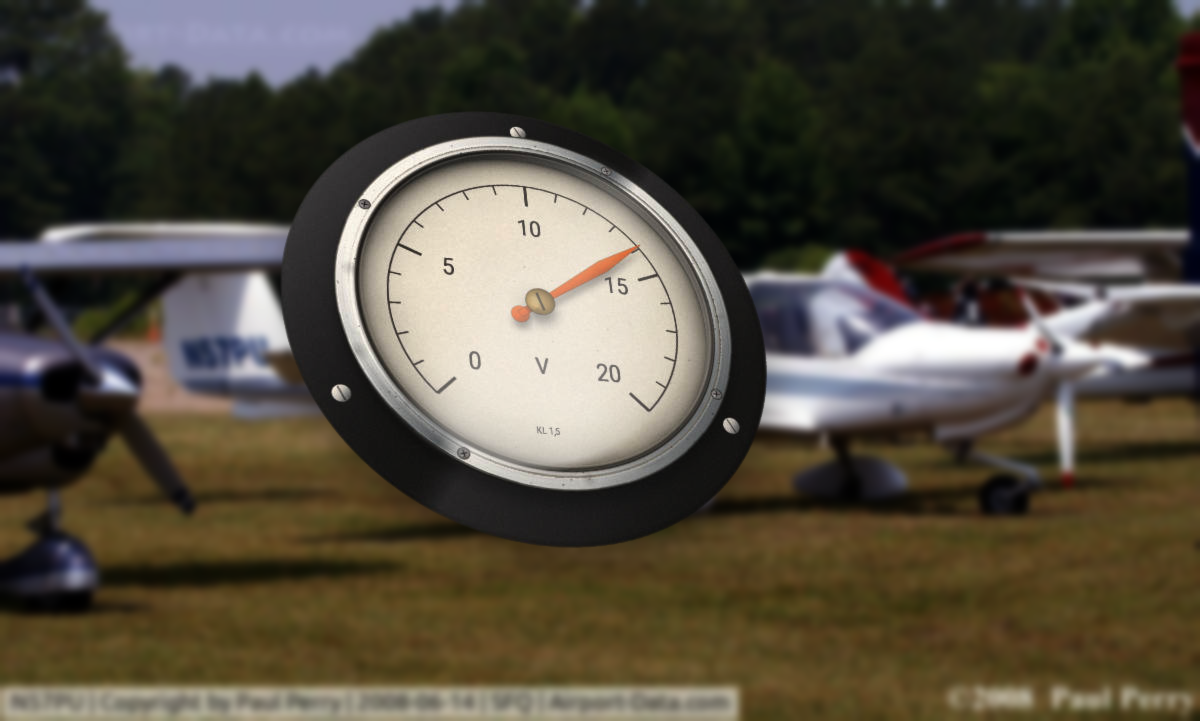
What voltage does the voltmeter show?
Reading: 14 V
